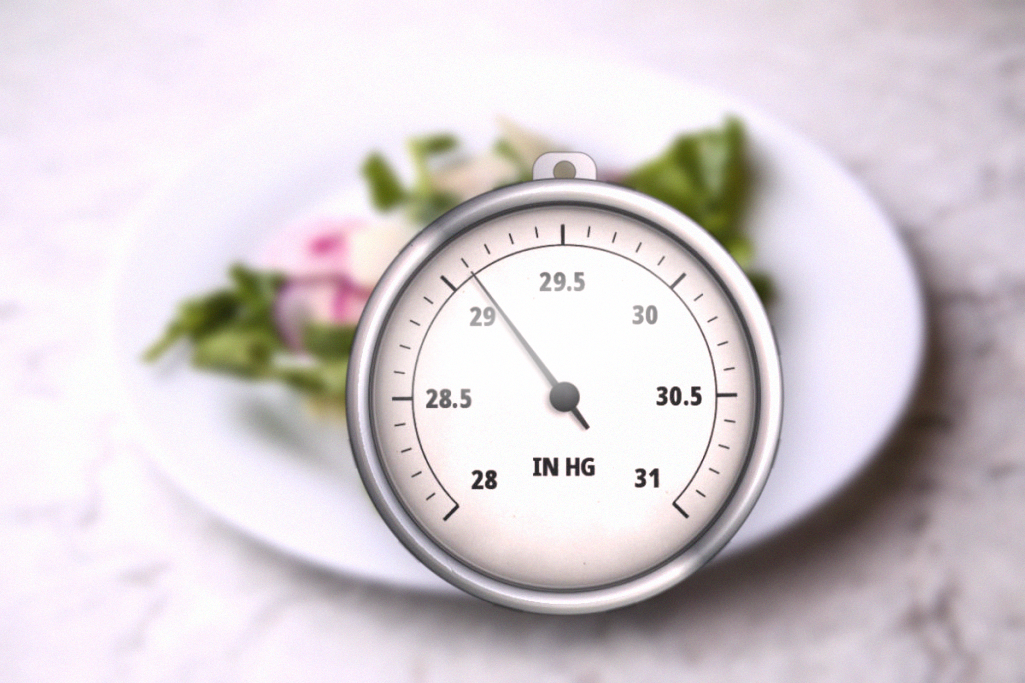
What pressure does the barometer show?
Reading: 29.1 inHg
